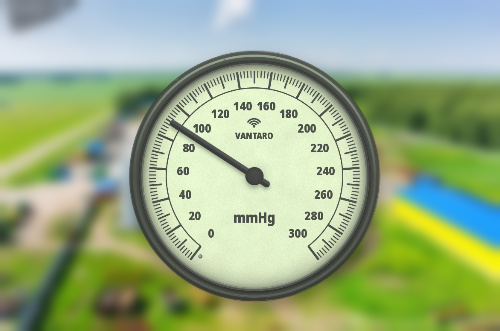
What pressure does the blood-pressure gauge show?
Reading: 90 mmHg
